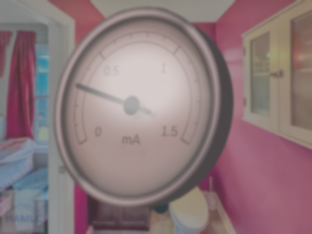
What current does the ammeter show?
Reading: 0.3 mA
